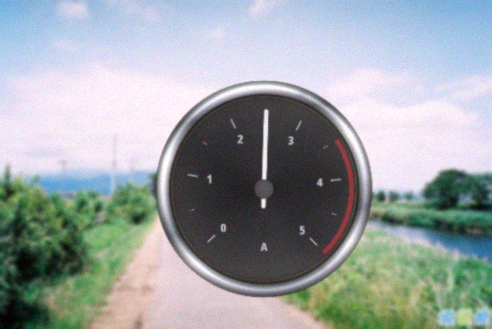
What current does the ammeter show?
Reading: 2.5 A
